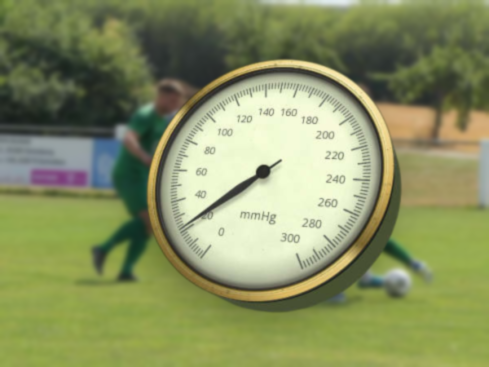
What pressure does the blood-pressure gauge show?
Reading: 20 mmHg
